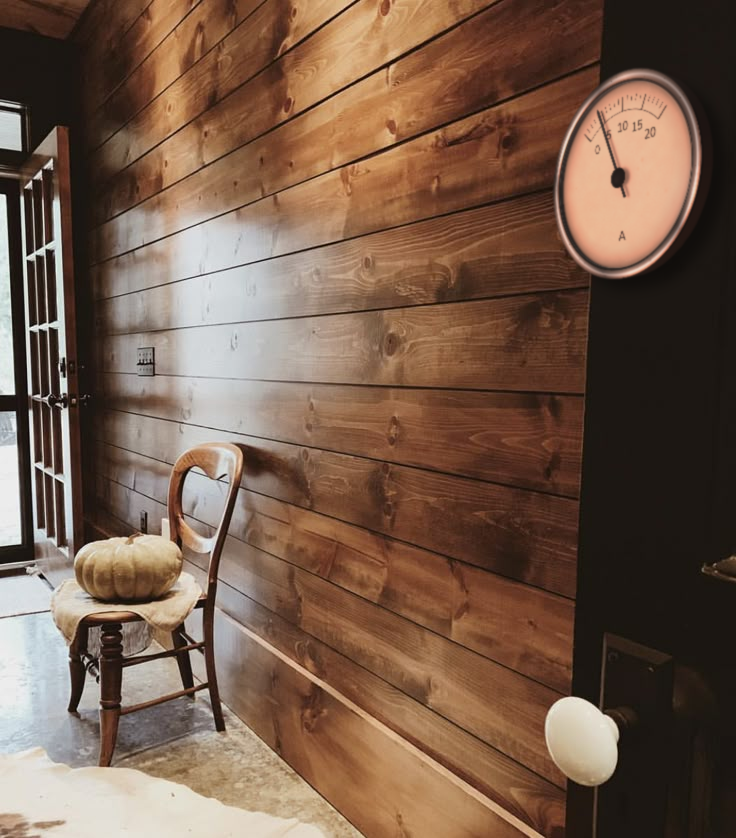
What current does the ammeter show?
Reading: 5 A
